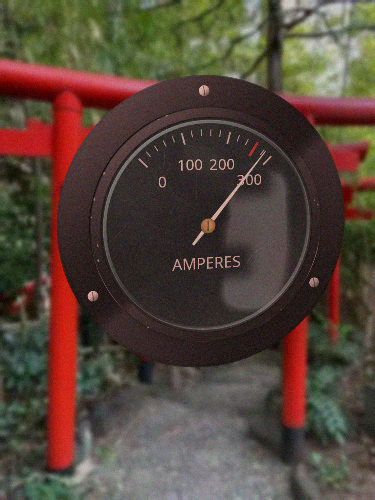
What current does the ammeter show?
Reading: 280 A
